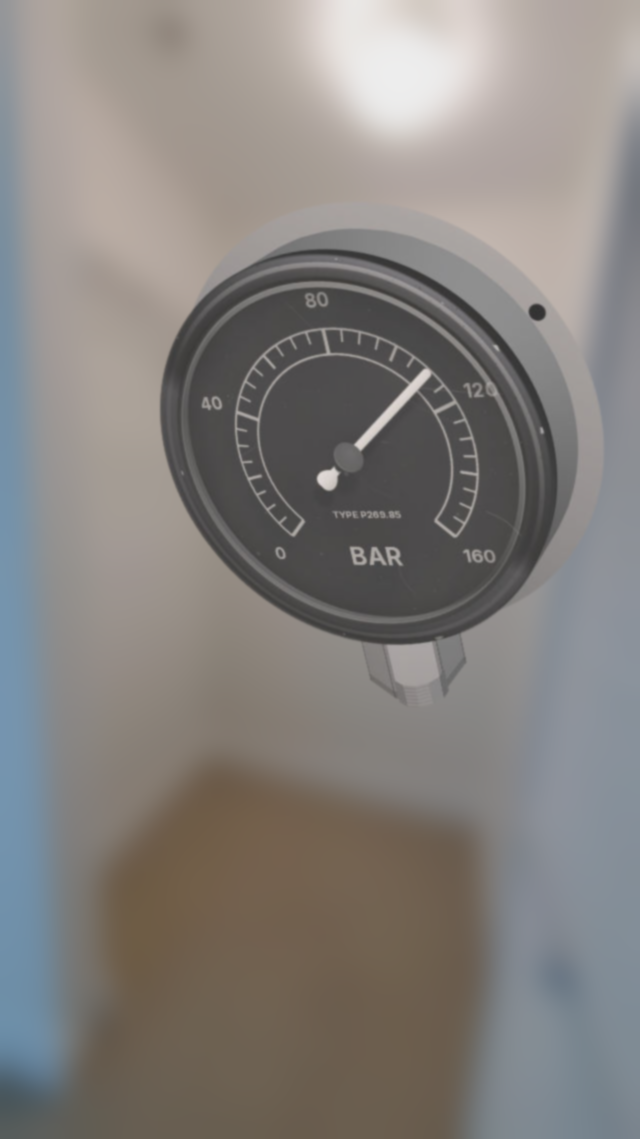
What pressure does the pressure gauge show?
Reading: 110 bar
